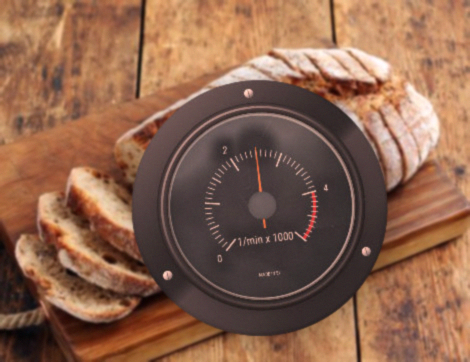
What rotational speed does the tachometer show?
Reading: 2500 rpm
